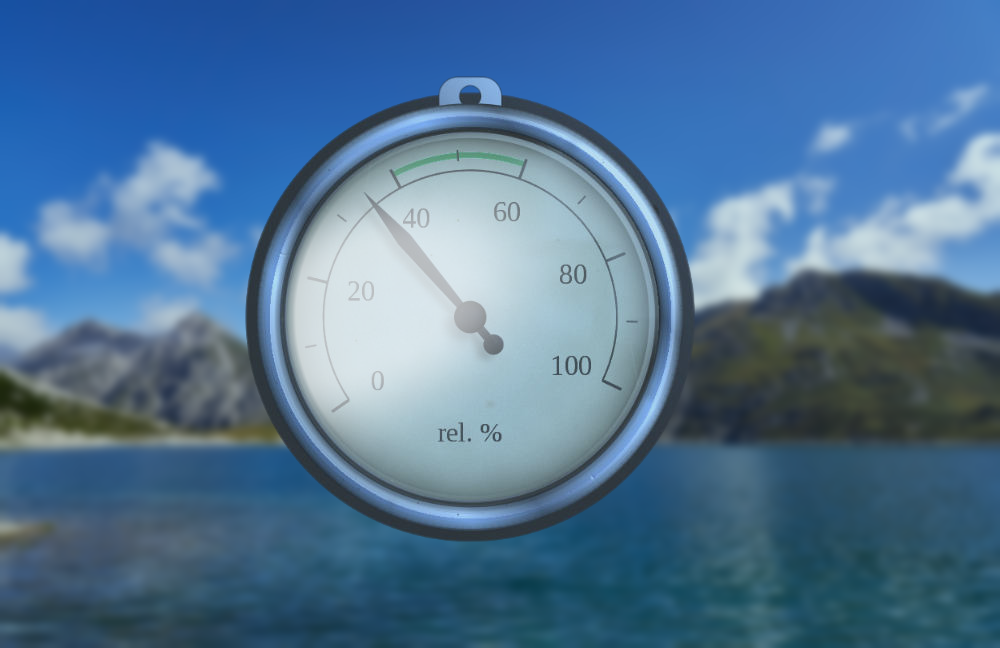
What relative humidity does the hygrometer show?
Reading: 35 %
